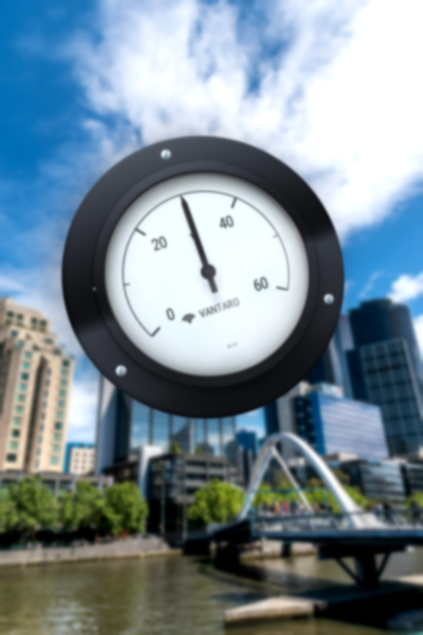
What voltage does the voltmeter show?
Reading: 30 V
